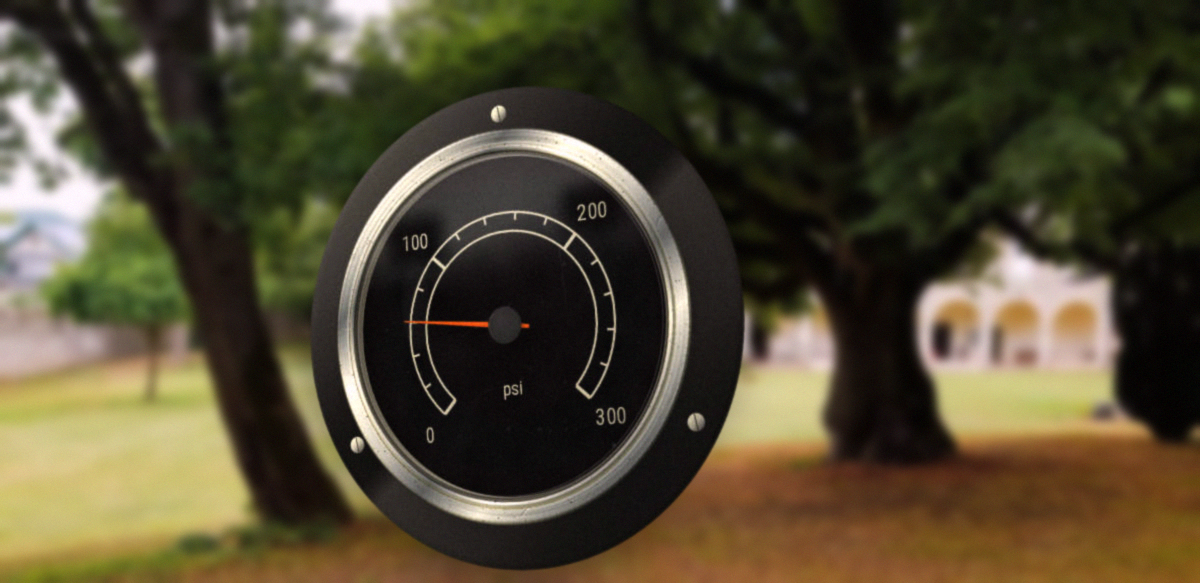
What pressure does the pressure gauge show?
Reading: 60 psi
